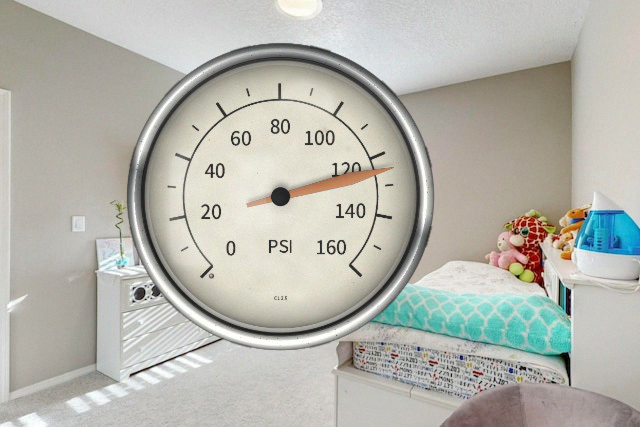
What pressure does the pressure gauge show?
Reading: 125 psi
